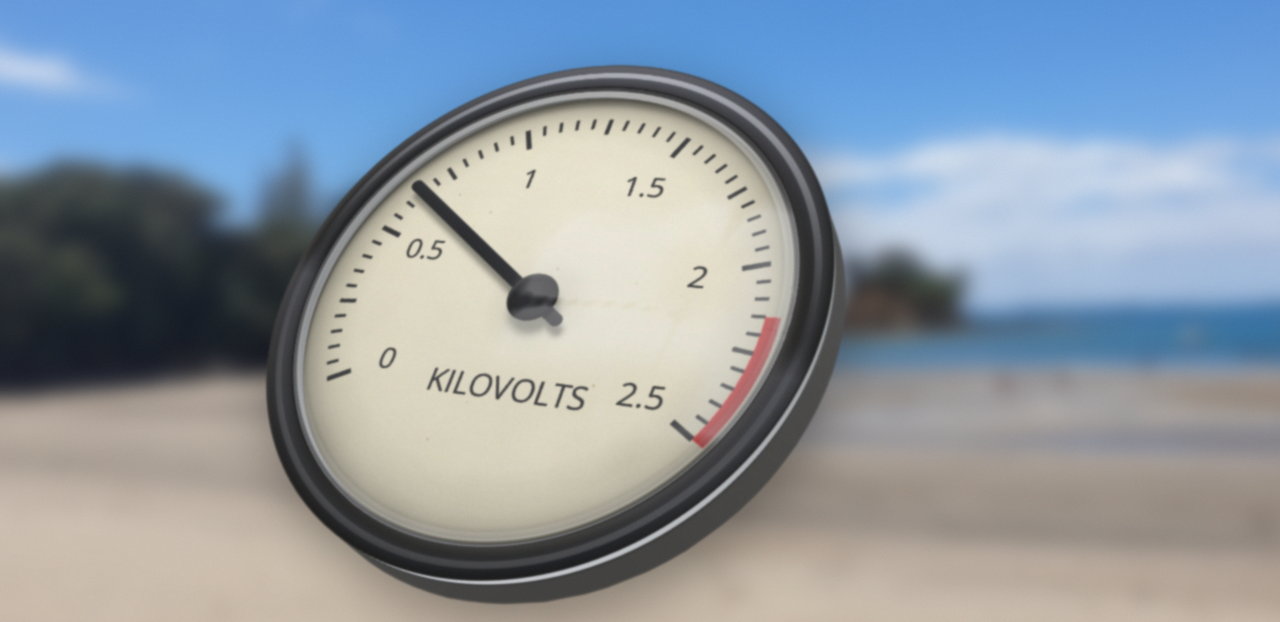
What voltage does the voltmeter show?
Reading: 0.65 kV
